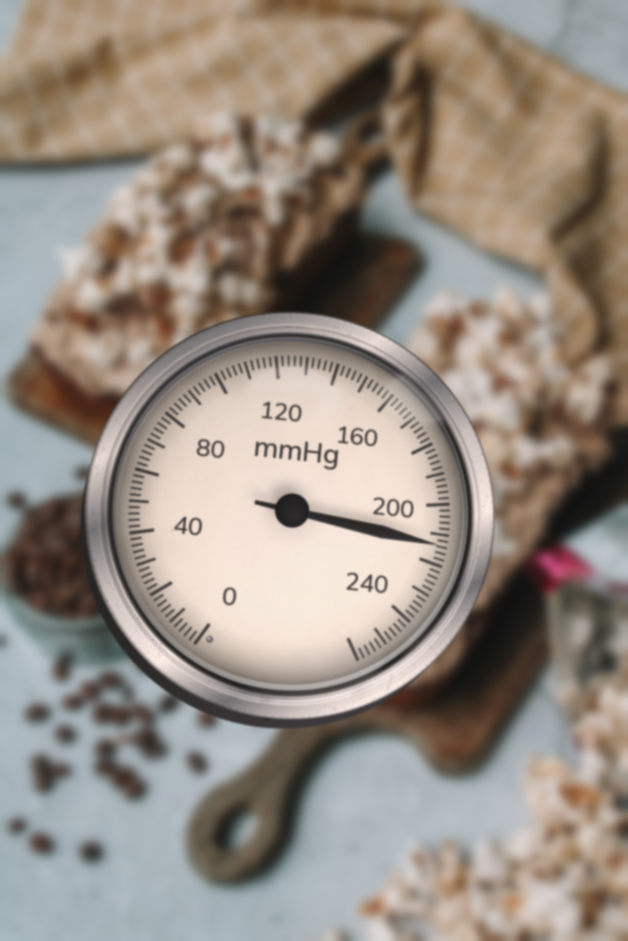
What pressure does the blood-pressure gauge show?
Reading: 214 mmHg
